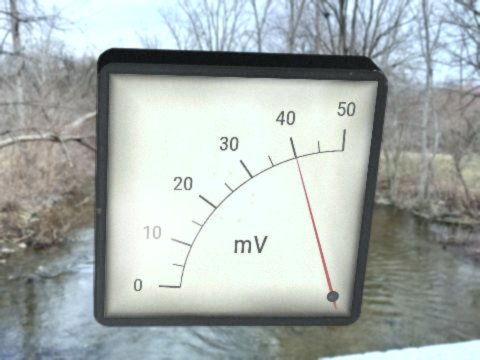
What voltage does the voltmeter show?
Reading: 40 mV
